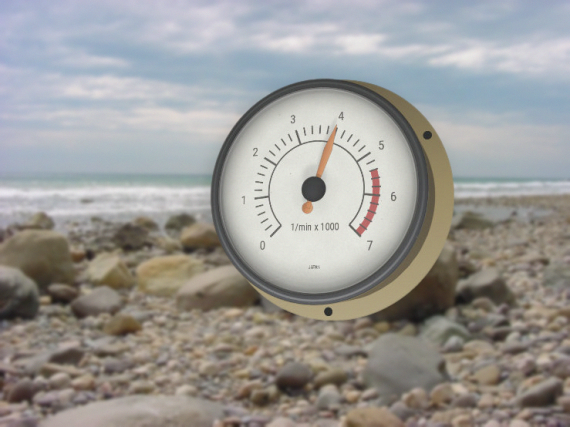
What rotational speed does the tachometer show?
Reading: 4000 rpm
